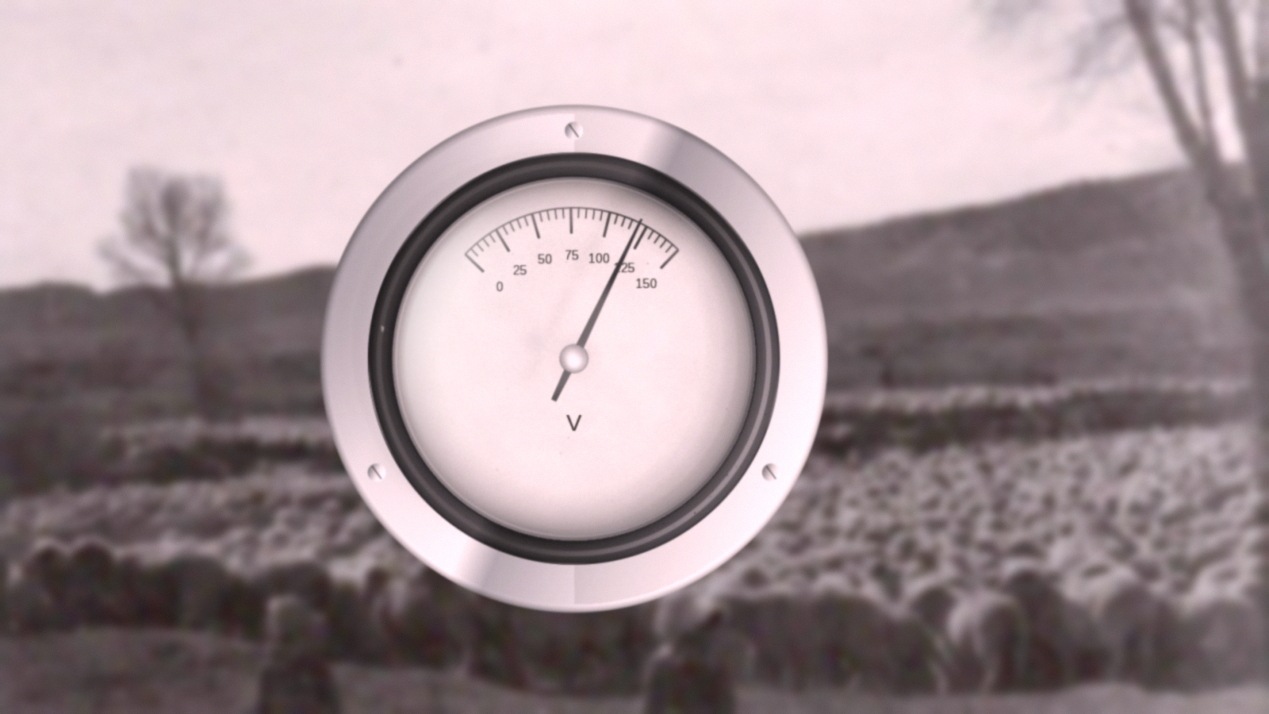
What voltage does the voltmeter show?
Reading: 120 V
